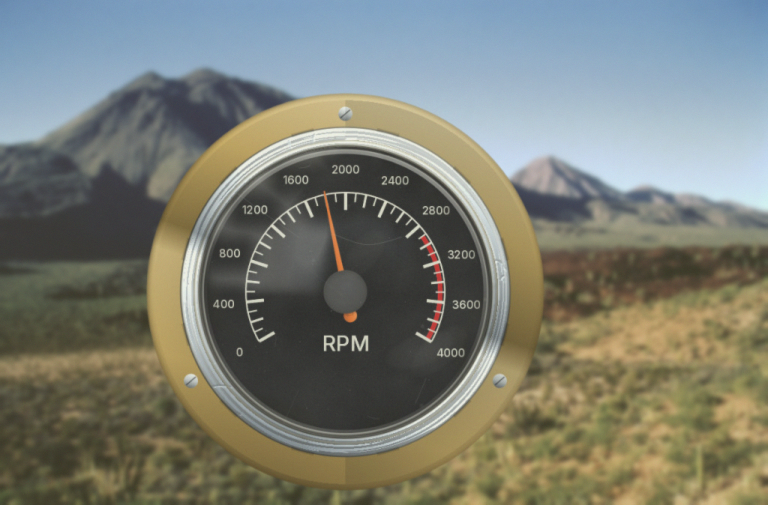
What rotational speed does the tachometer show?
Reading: 1800 rpm
